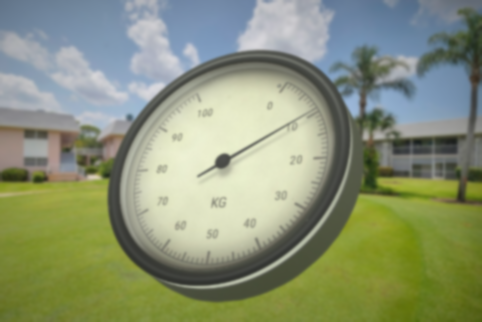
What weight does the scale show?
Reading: 10 kg
